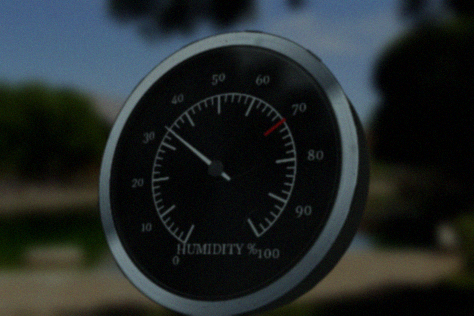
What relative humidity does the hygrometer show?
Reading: 34 %
